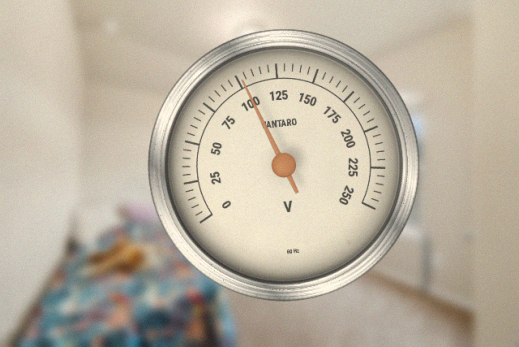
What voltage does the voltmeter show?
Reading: 102.5 V
